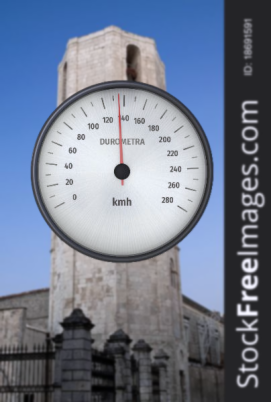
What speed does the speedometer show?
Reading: 135 km/h
